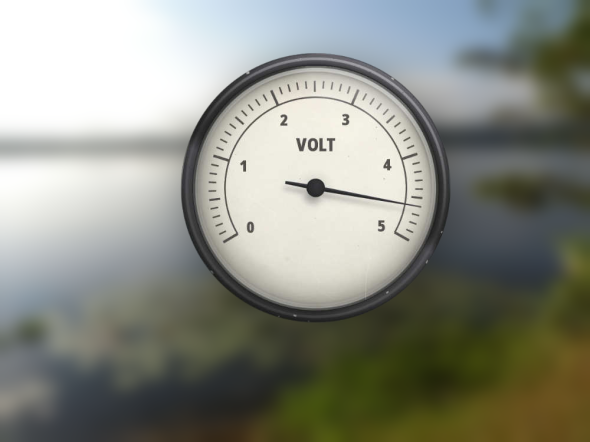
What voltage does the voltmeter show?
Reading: 4.6 V
